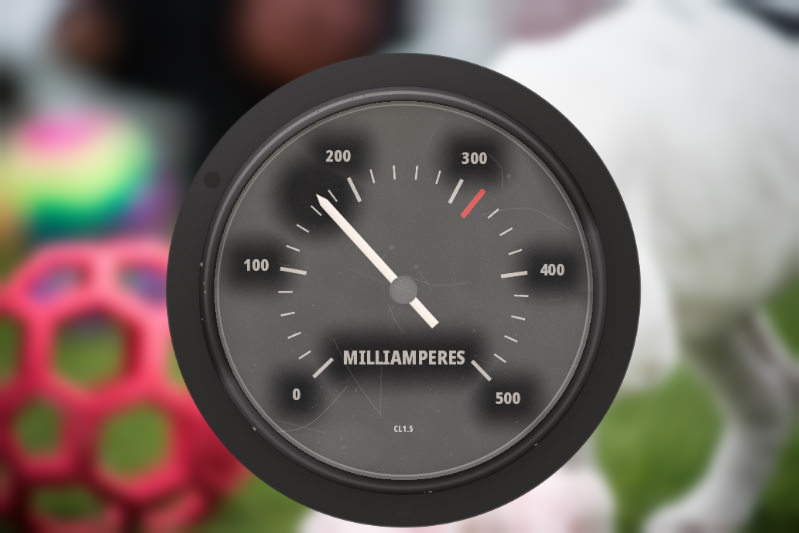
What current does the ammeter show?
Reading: 170 mA
